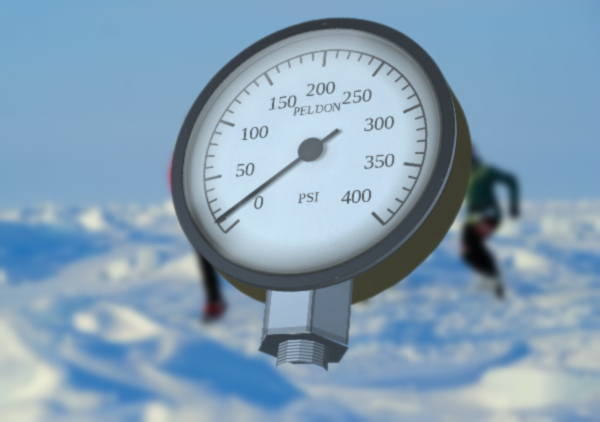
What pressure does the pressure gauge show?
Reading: 10 psi
